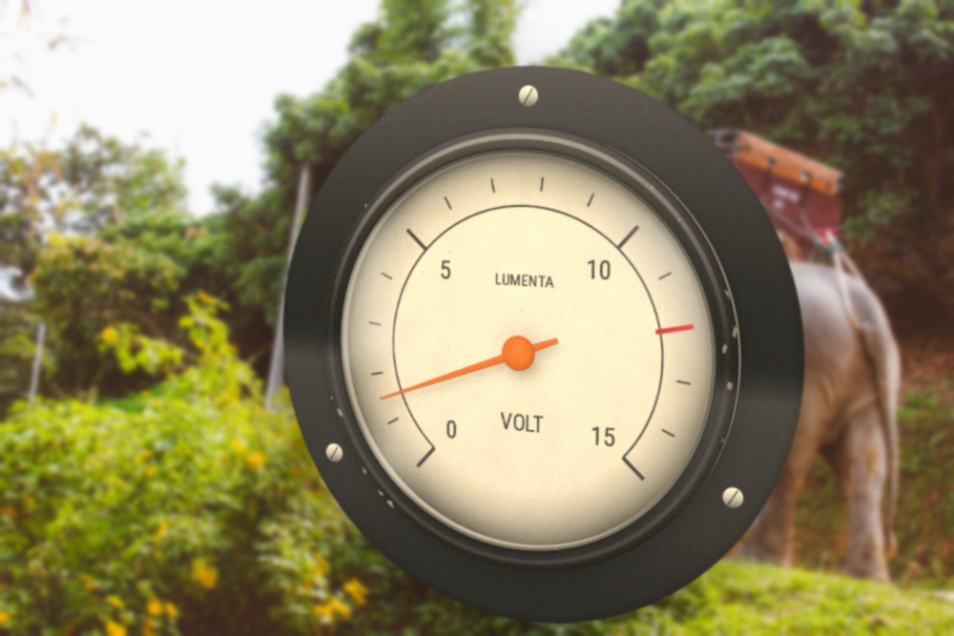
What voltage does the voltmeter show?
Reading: 1.5 V
